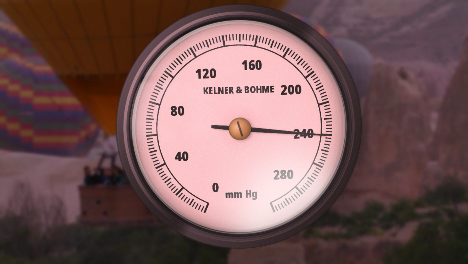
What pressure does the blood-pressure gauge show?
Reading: 240 mmHg
